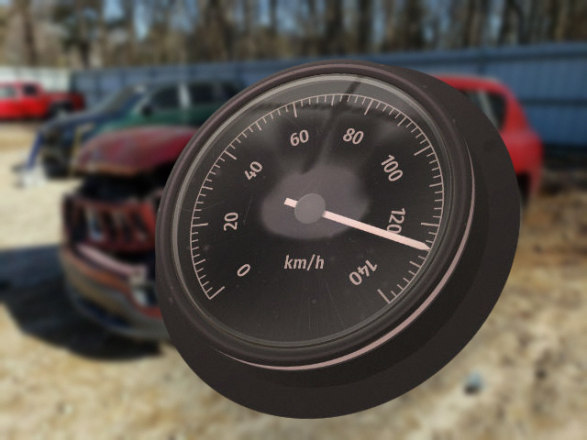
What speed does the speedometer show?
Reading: 126 km/h
